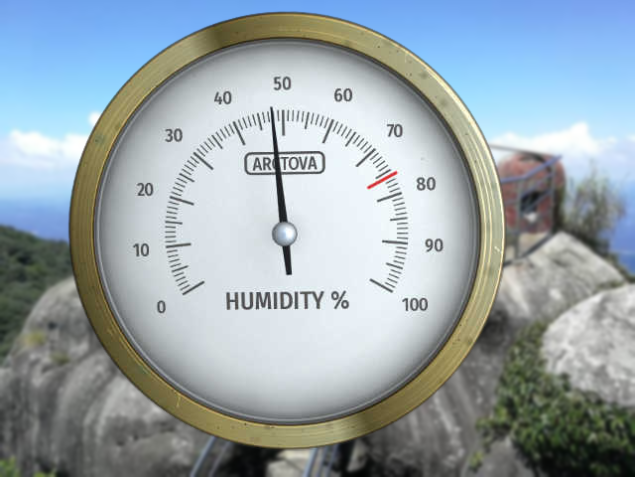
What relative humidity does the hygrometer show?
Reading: 48 %
